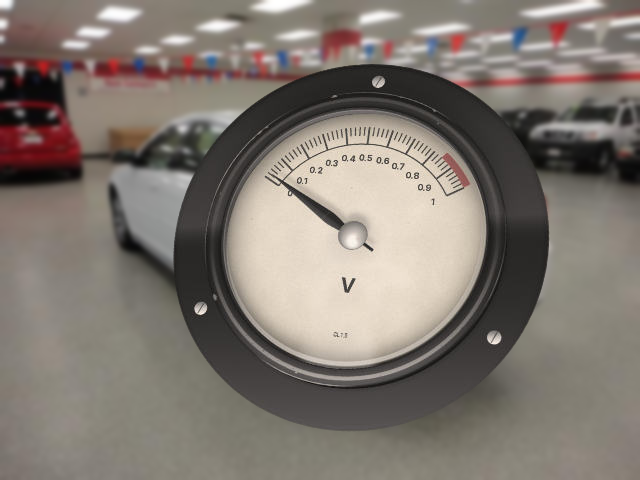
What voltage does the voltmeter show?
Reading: 0.02 V
